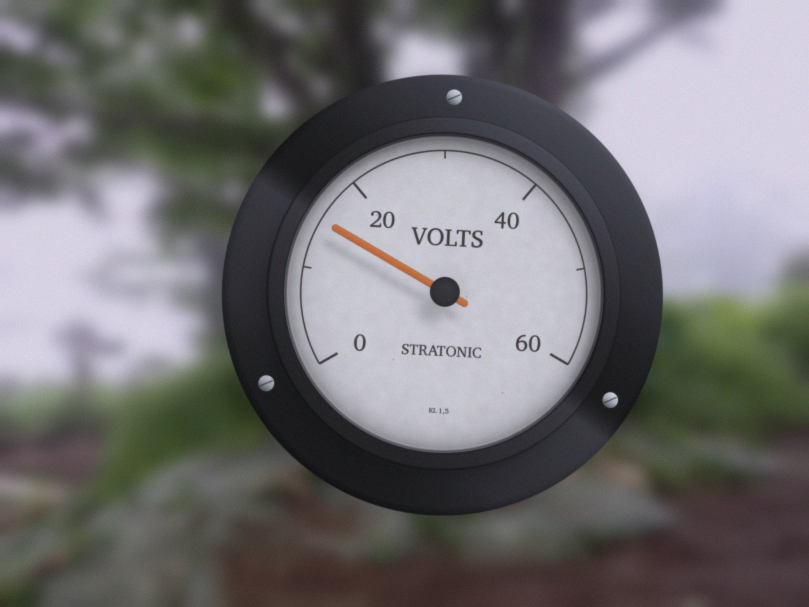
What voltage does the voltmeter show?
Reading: 15 V
